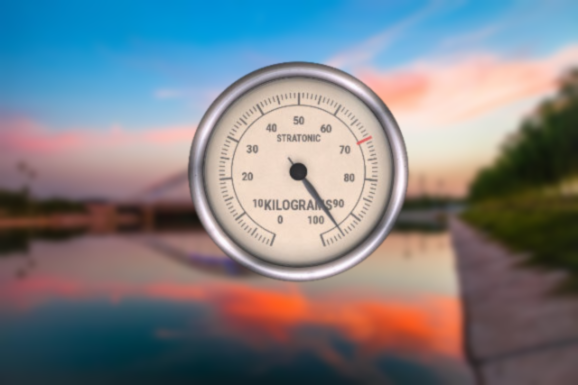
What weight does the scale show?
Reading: 95 kg
